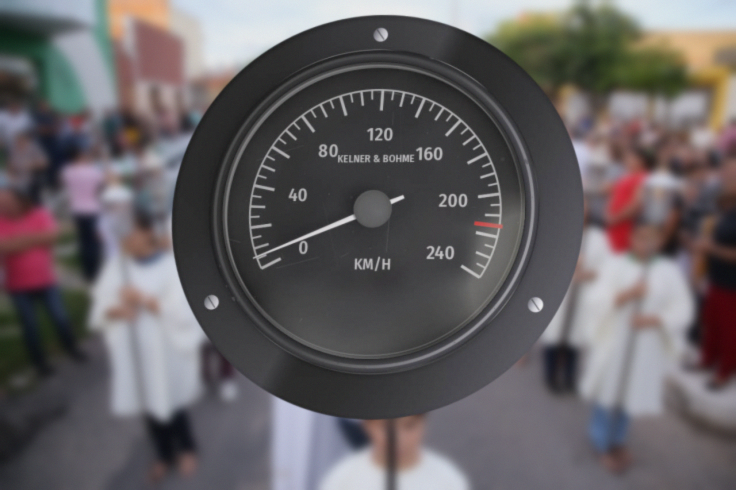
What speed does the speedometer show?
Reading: 5 km/h
